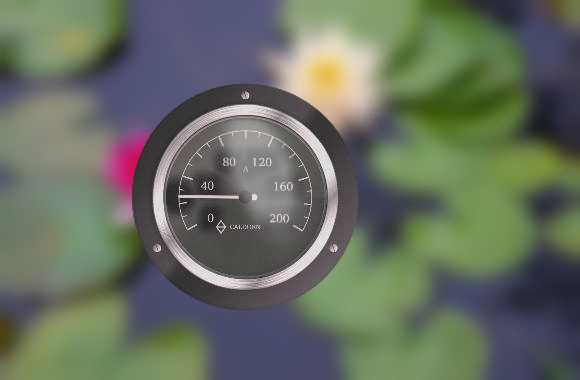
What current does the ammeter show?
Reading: 25 A
